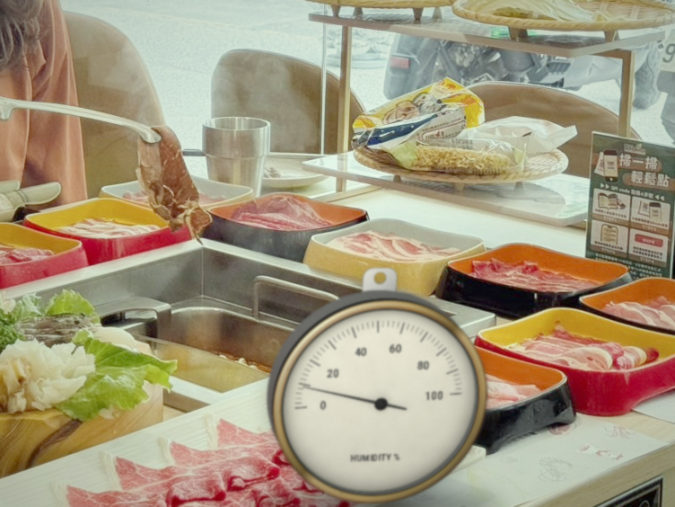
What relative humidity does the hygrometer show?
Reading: 10 %
